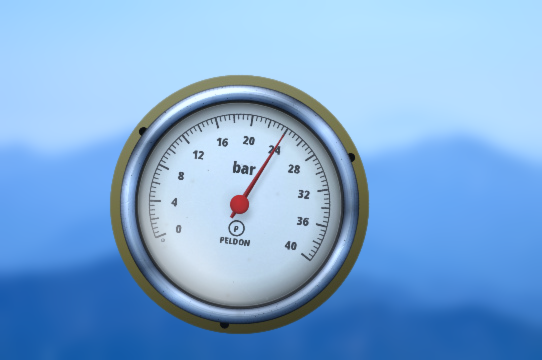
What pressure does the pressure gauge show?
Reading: 24 bar
